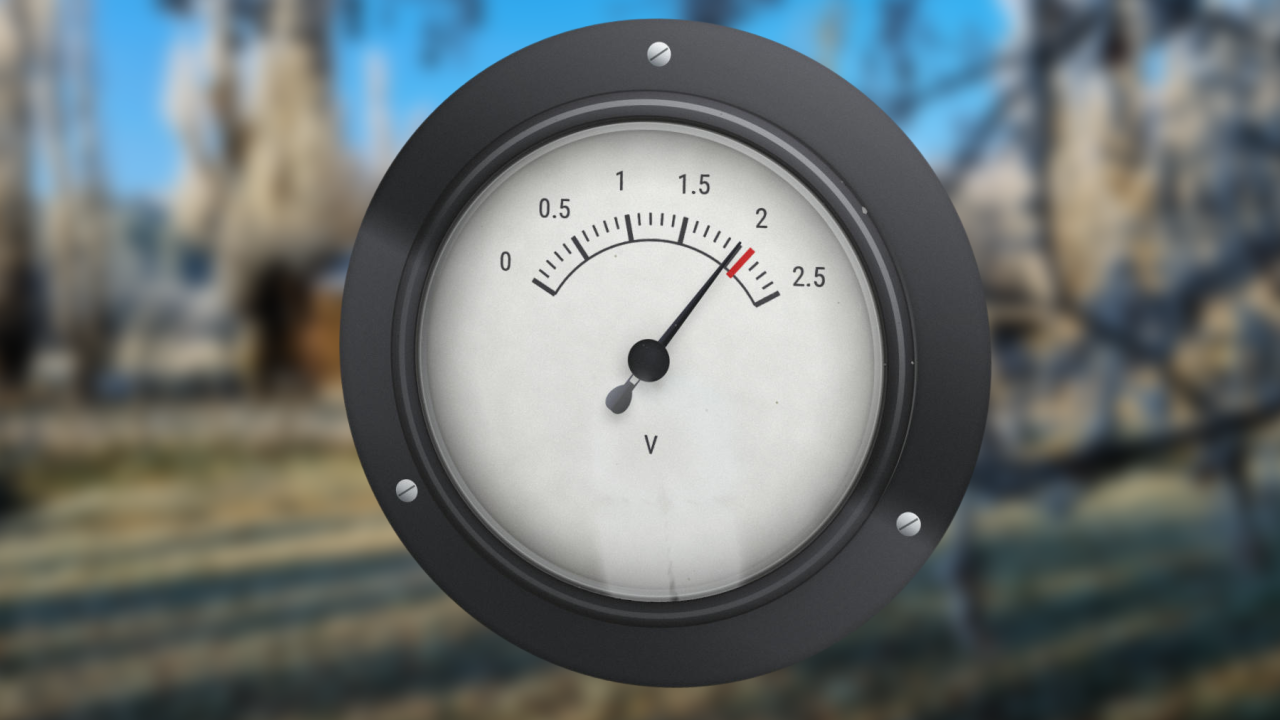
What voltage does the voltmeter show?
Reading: 2 V
